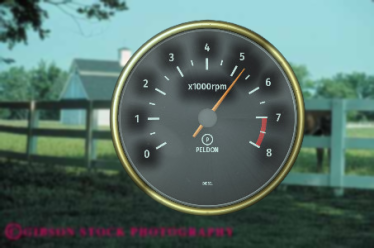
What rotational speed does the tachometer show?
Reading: 5250 rpm
